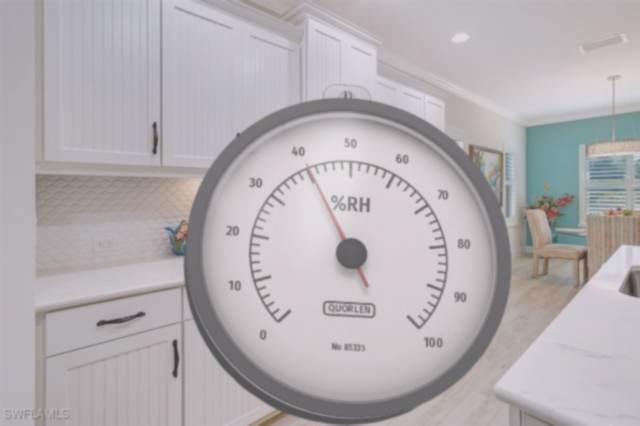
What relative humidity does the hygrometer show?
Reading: 40 %
